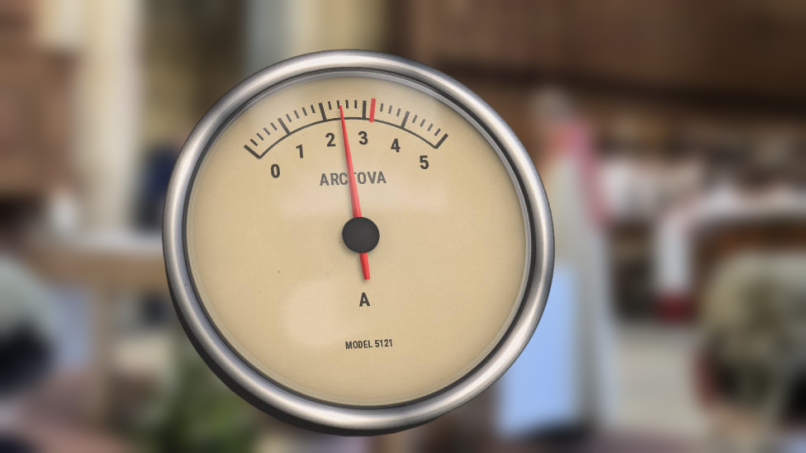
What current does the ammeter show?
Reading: 2.4 A
